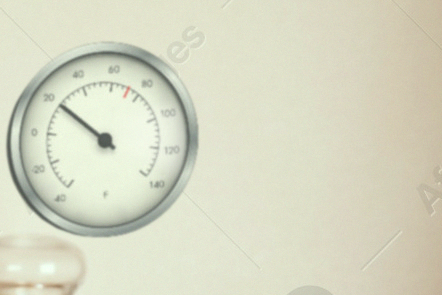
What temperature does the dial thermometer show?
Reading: 20 °F
